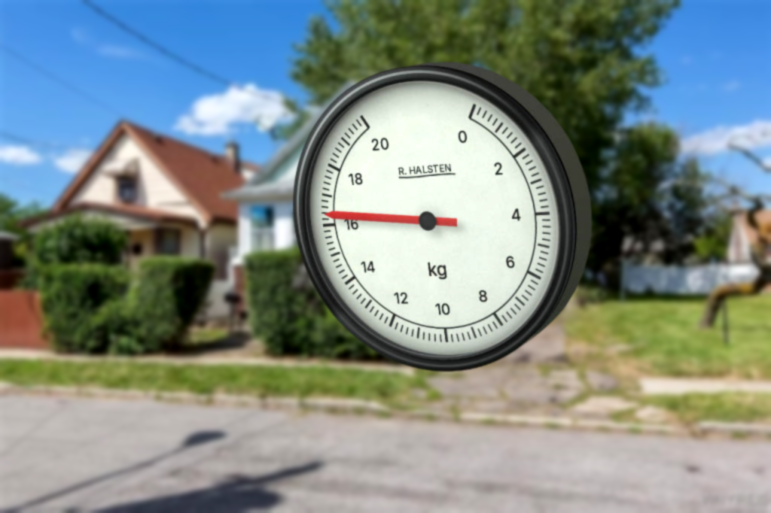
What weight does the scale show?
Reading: 16.4 kg
